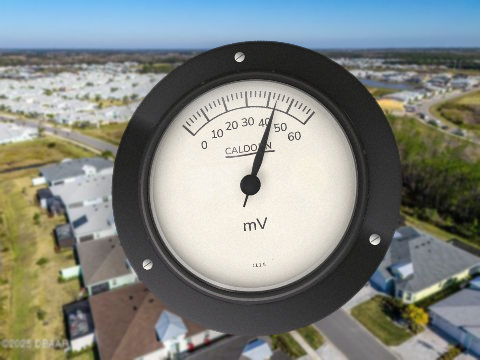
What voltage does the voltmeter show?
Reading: 44 mV
